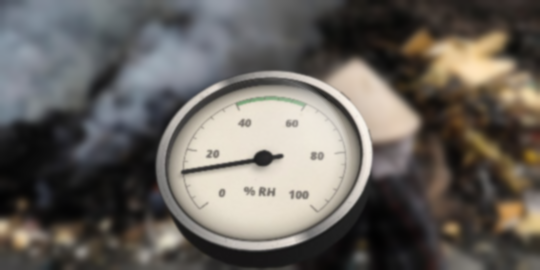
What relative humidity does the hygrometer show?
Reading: 12 %
